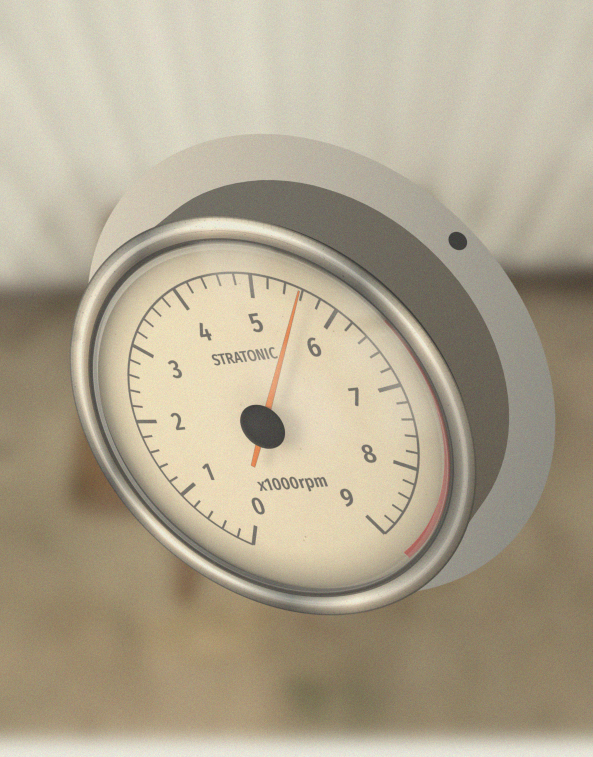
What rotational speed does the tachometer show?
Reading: 5600 rpm
